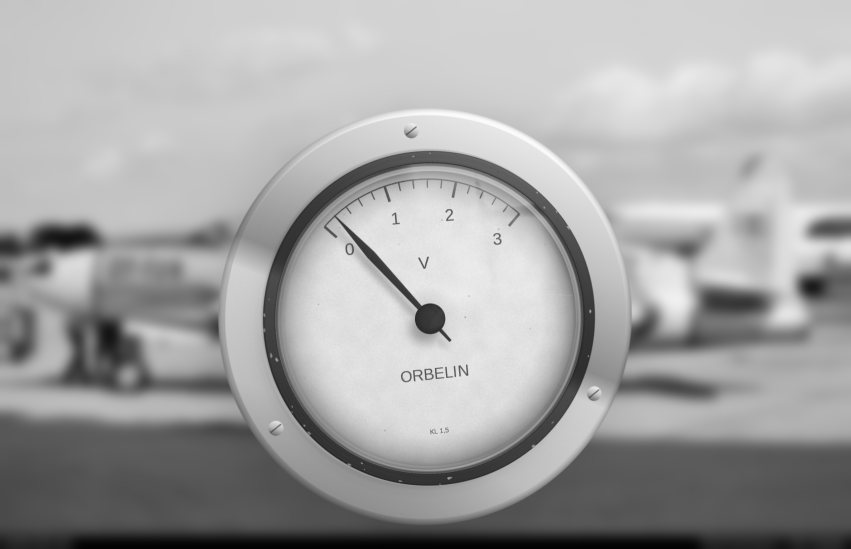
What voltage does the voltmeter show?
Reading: 0.2 V
